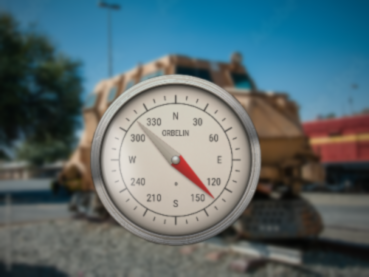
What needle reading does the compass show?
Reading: 135 °
